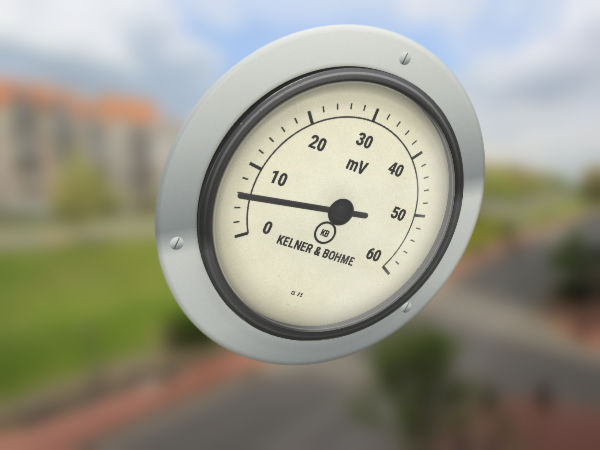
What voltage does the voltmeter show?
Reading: 6 mV
